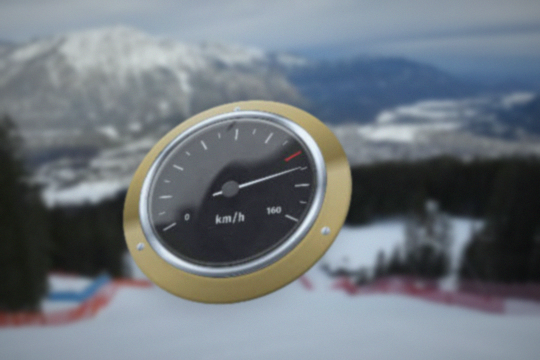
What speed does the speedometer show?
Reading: 130 km/h
